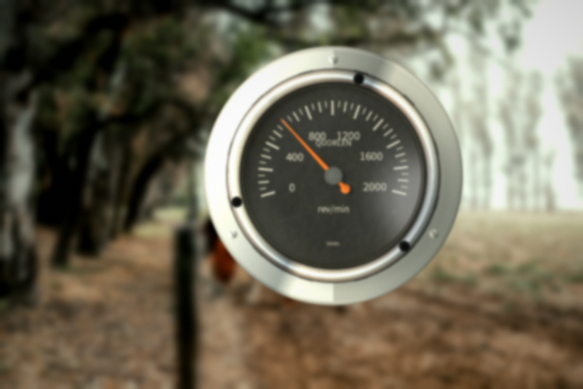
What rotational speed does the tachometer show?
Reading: 600 rpm
